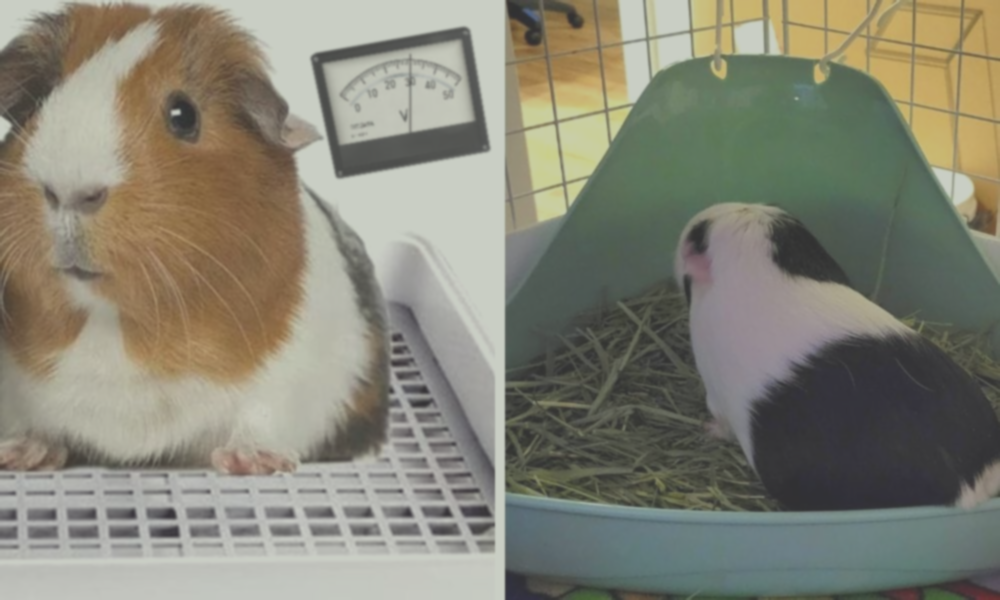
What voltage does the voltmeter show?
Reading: 30 V
